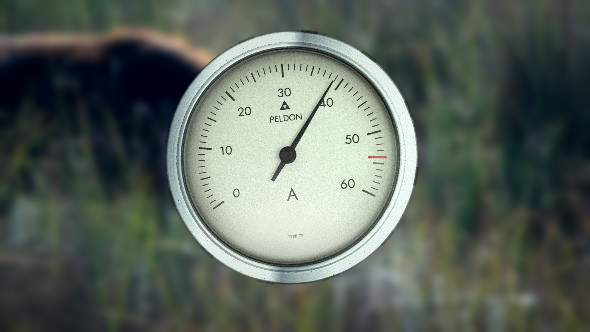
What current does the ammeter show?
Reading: 39 A
